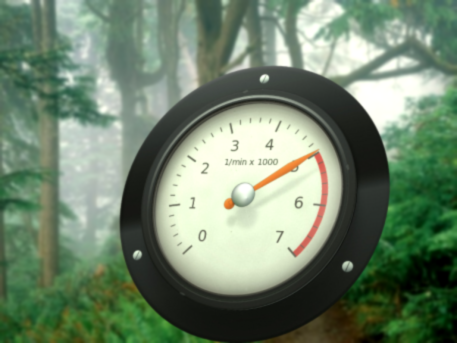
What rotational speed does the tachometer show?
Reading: 5000 rpm
